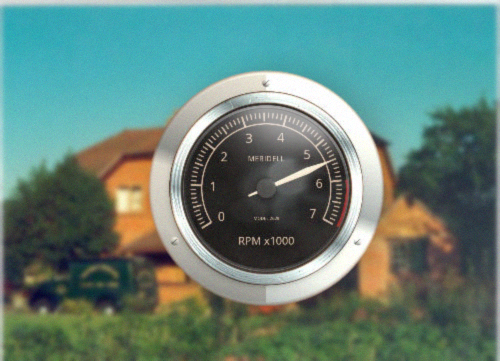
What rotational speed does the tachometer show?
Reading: 5500 rpm
